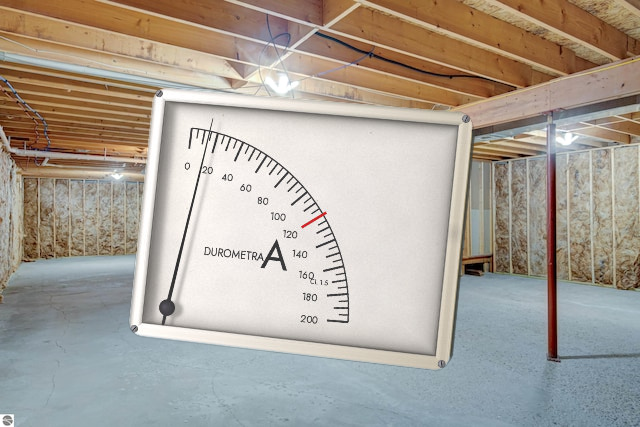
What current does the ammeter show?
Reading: 15 A
